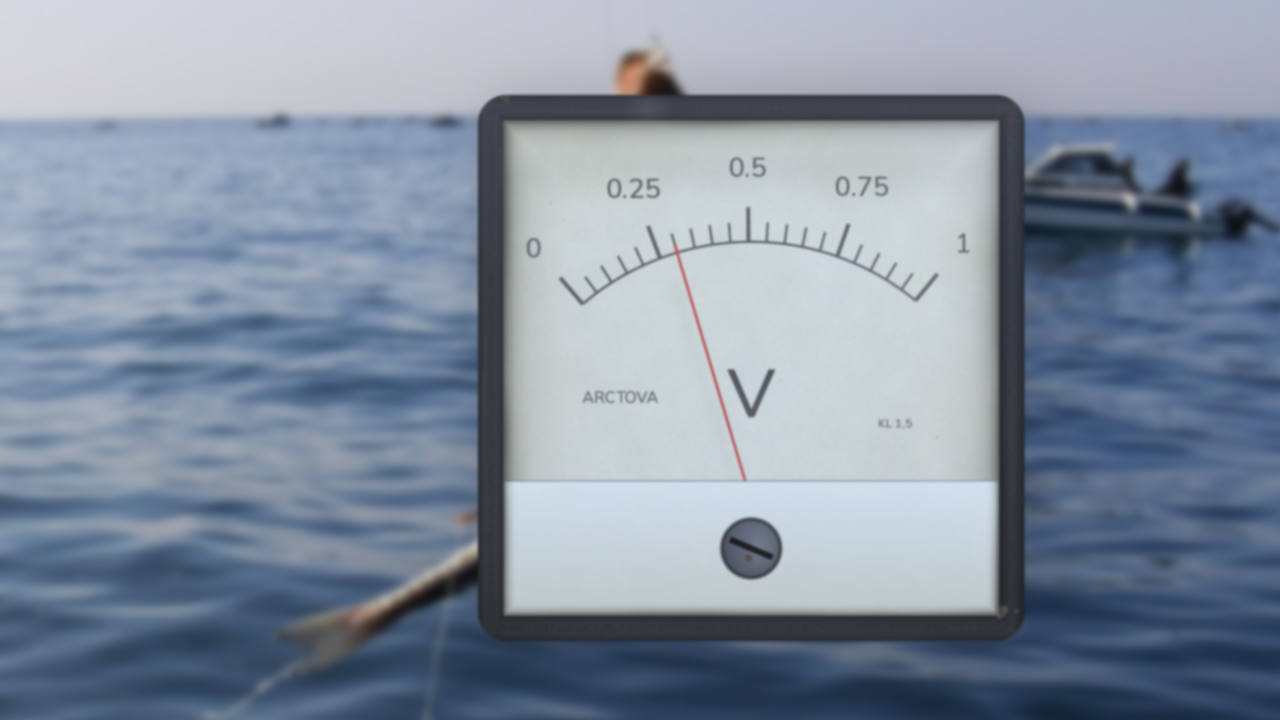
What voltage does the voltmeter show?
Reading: 0.3 V
